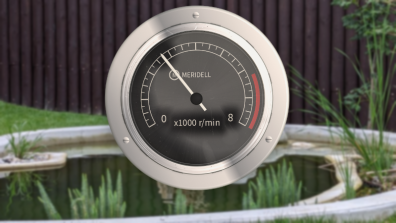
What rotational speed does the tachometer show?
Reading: 2750 rpm
